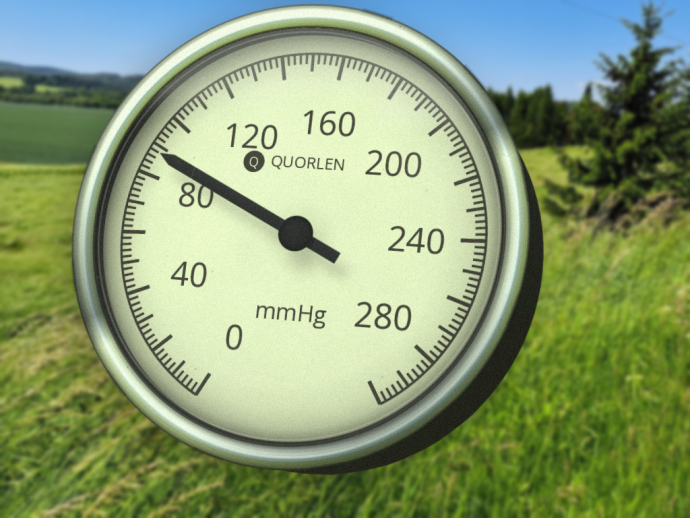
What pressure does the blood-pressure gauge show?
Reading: 88 mmHg
